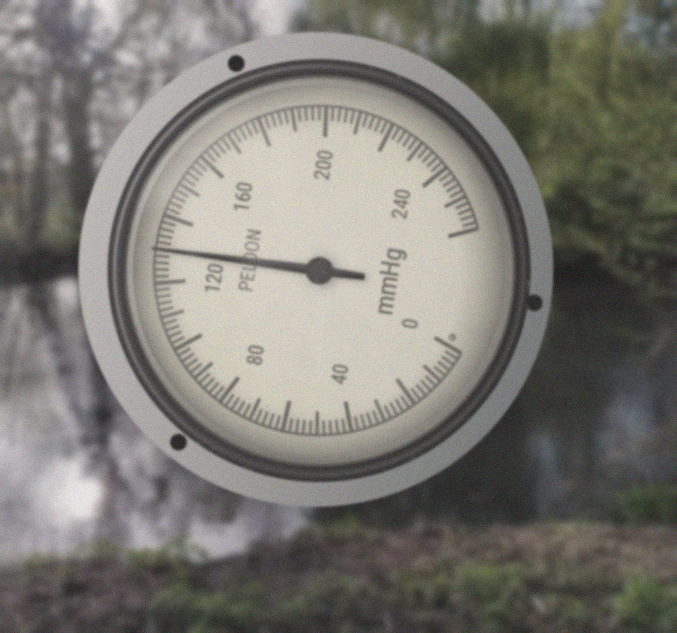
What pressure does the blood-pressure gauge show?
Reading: 130 mmHg
